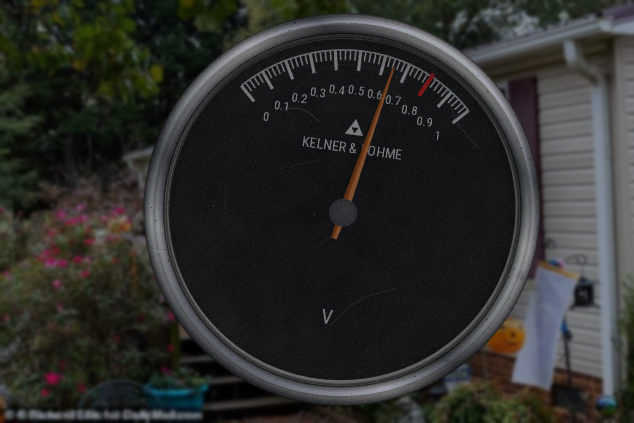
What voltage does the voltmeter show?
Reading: 0.64 V
